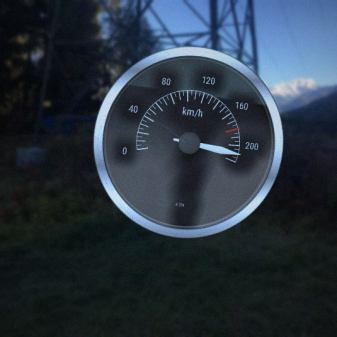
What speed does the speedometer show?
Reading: 210 km/h
